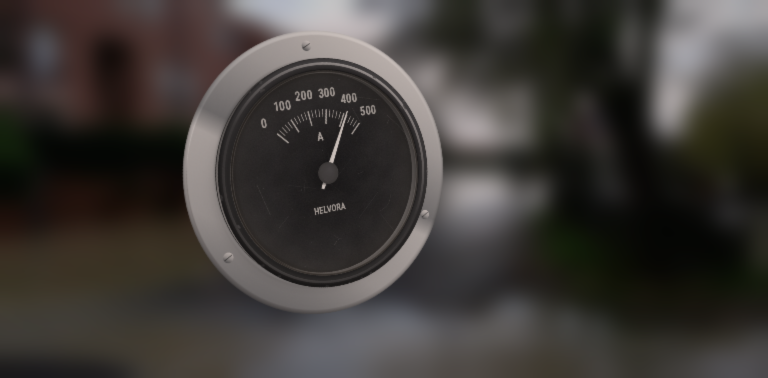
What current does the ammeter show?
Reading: 400 A
